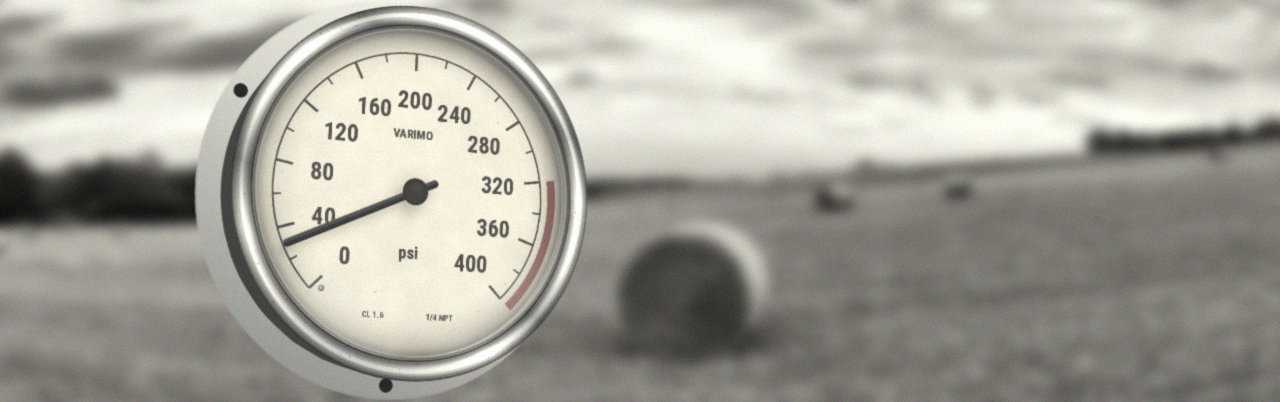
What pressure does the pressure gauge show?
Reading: 30 psi
